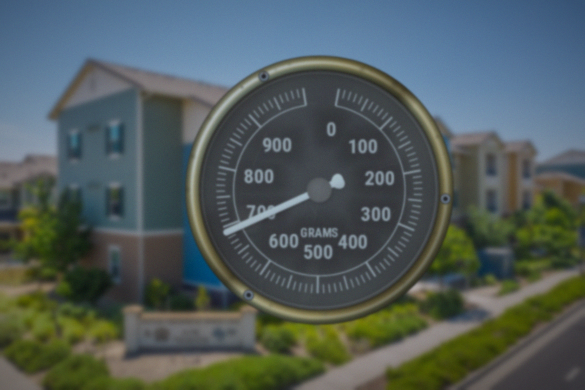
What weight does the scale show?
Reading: 690 g
